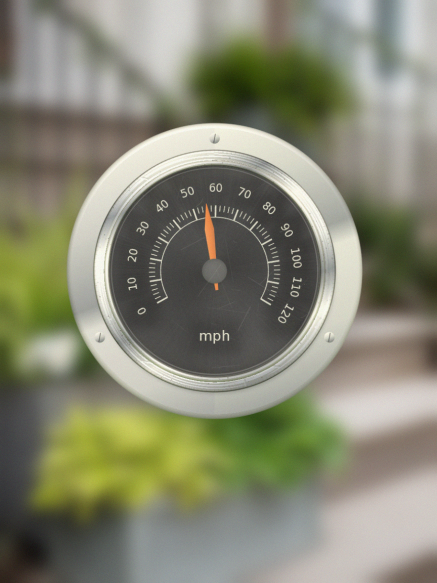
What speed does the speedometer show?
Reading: 56 mph
